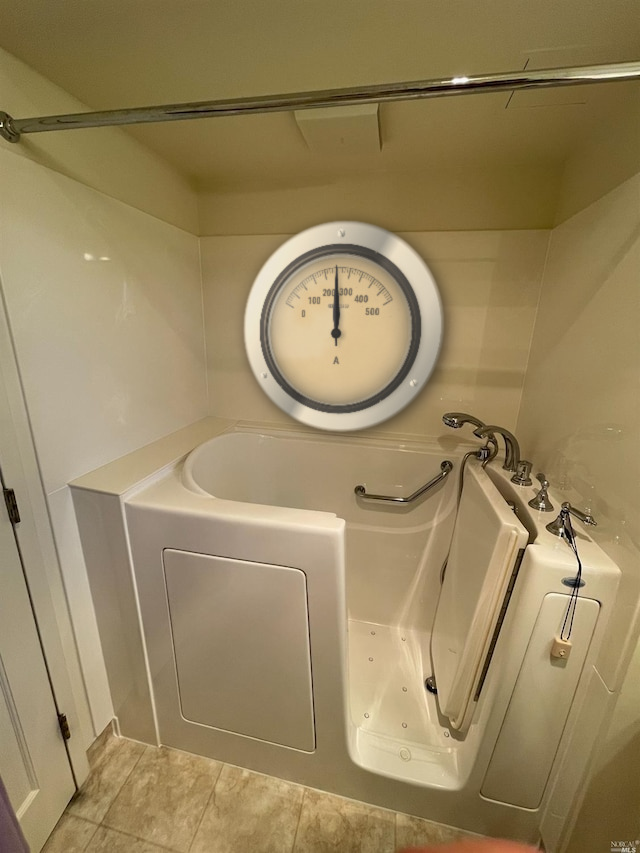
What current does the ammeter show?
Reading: 250 A
